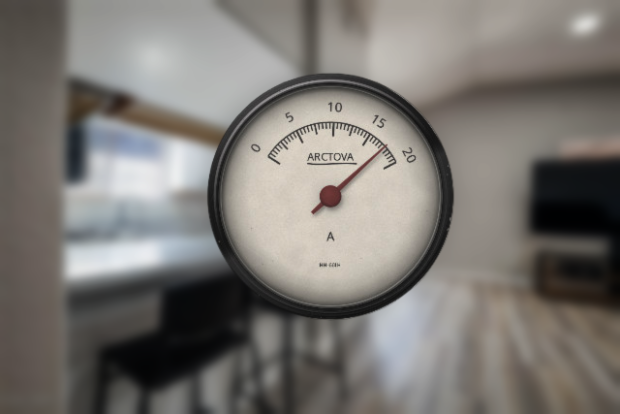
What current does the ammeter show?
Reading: 17.5 A
